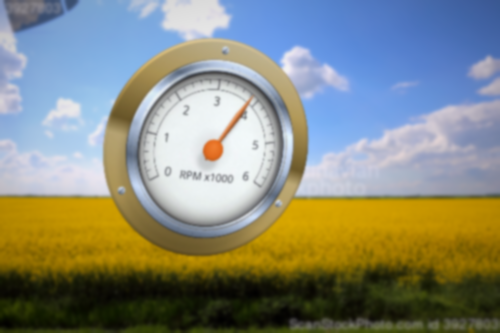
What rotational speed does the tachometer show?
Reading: 3800 rpm
